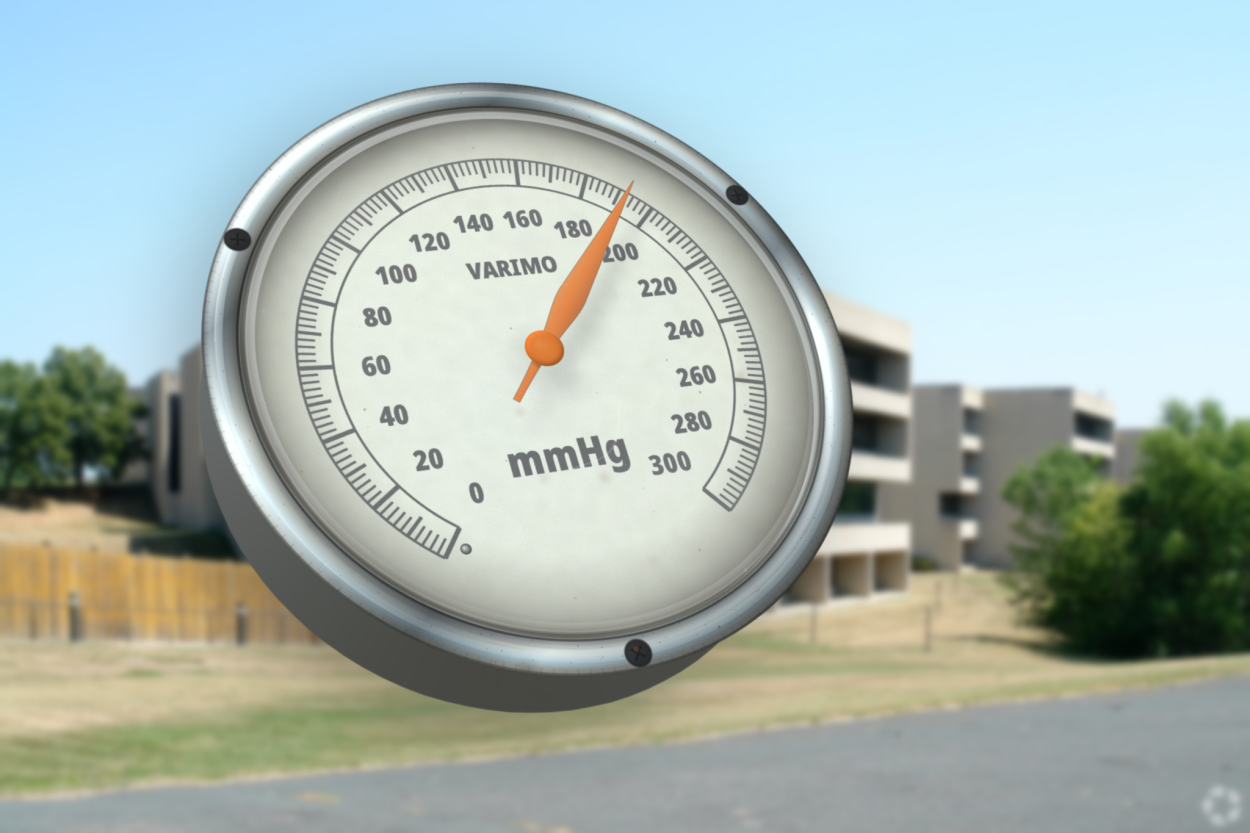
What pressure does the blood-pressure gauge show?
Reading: 192 mmHg
